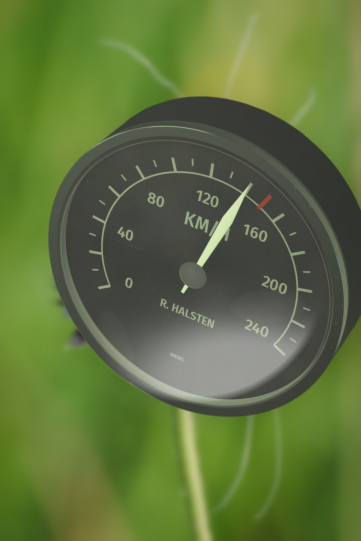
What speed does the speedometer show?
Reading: 140 km/h
